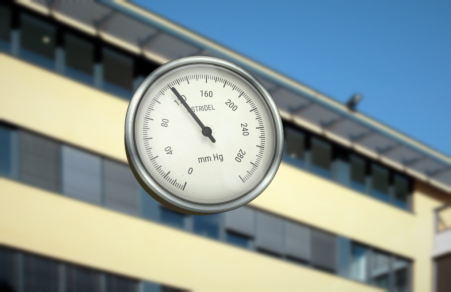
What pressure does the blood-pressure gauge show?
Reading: 120 mmHg
